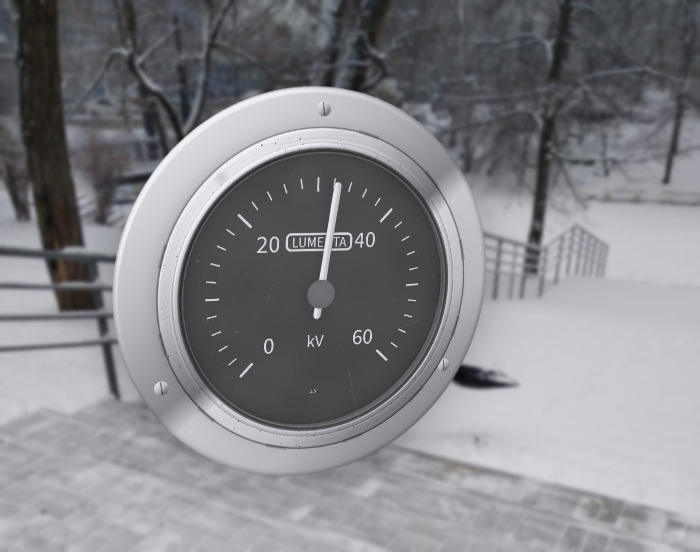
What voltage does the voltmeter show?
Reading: 32 kV
